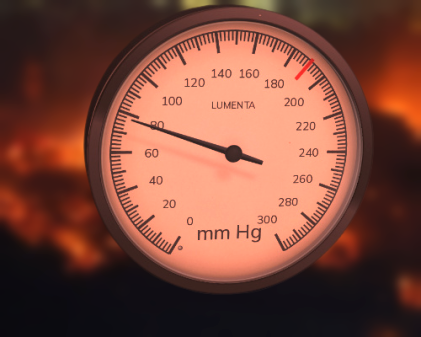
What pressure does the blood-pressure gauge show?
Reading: 78 mmHg
